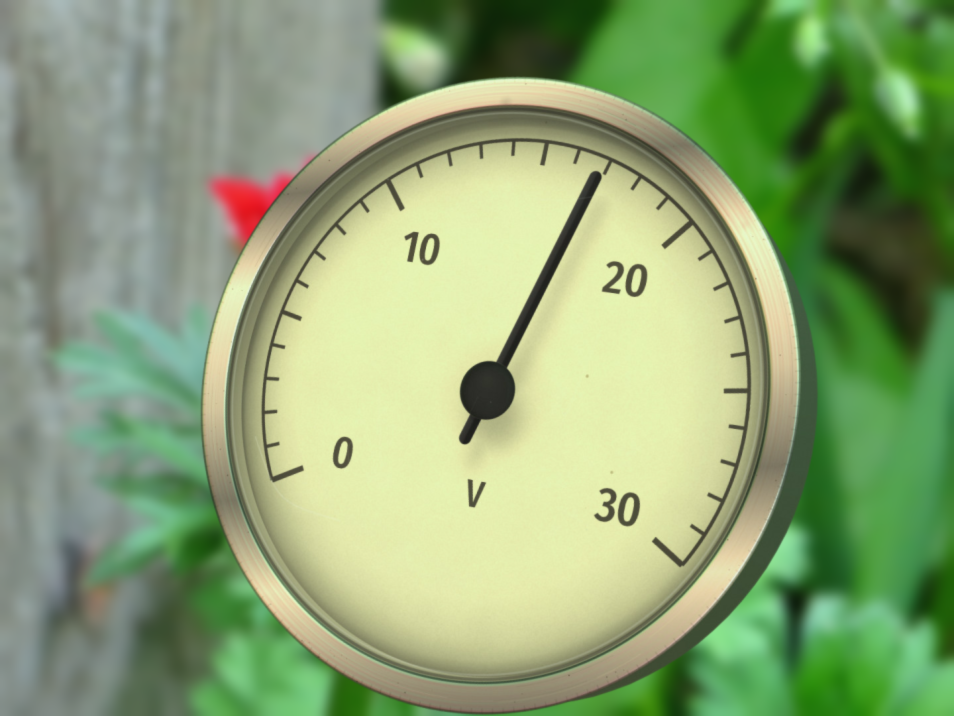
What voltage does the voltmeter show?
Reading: 17 V
